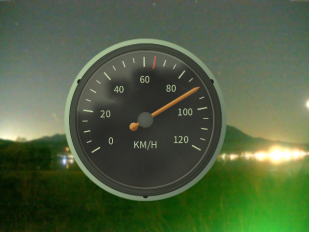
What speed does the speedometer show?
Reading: 90 km/h
